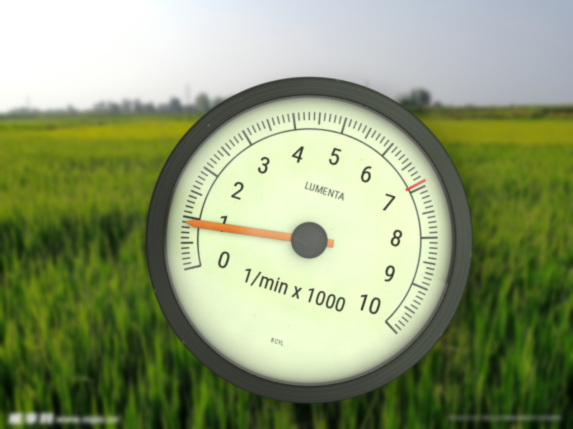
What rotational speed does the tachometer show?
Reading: 900 rpm
